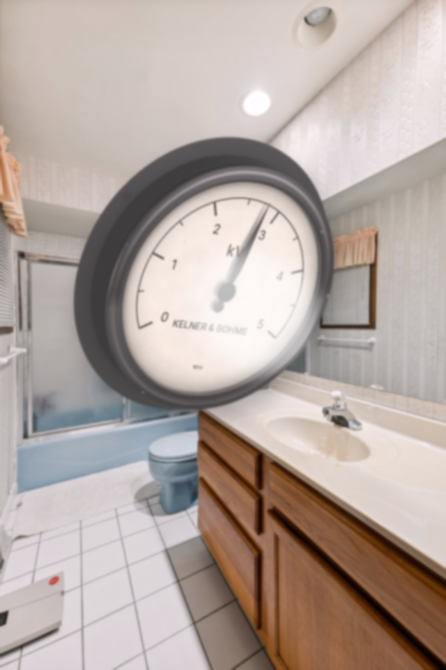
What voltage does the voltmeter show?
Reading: 2.75 kV
